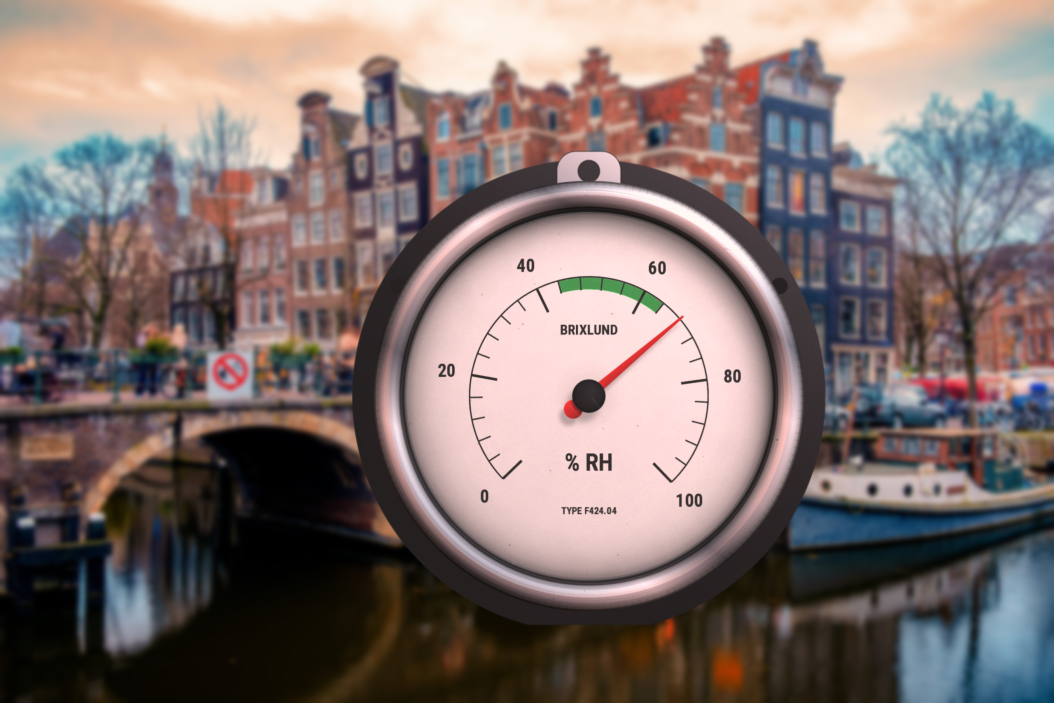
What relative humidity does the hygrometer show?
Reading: 68 %
